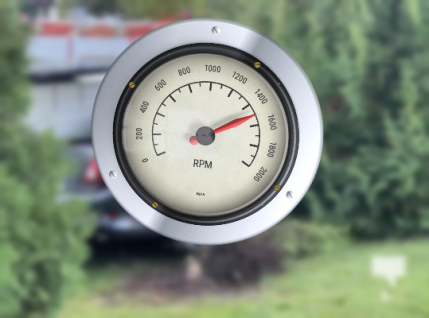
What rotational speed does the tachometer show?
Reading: 1500 rpm
